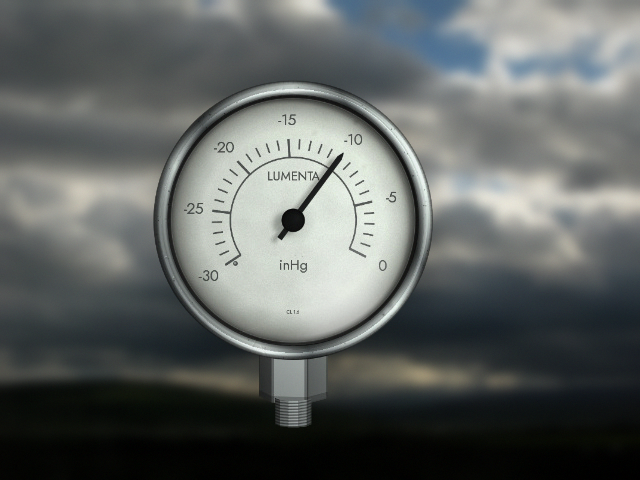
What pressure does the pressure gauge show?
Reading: -10 inHg
